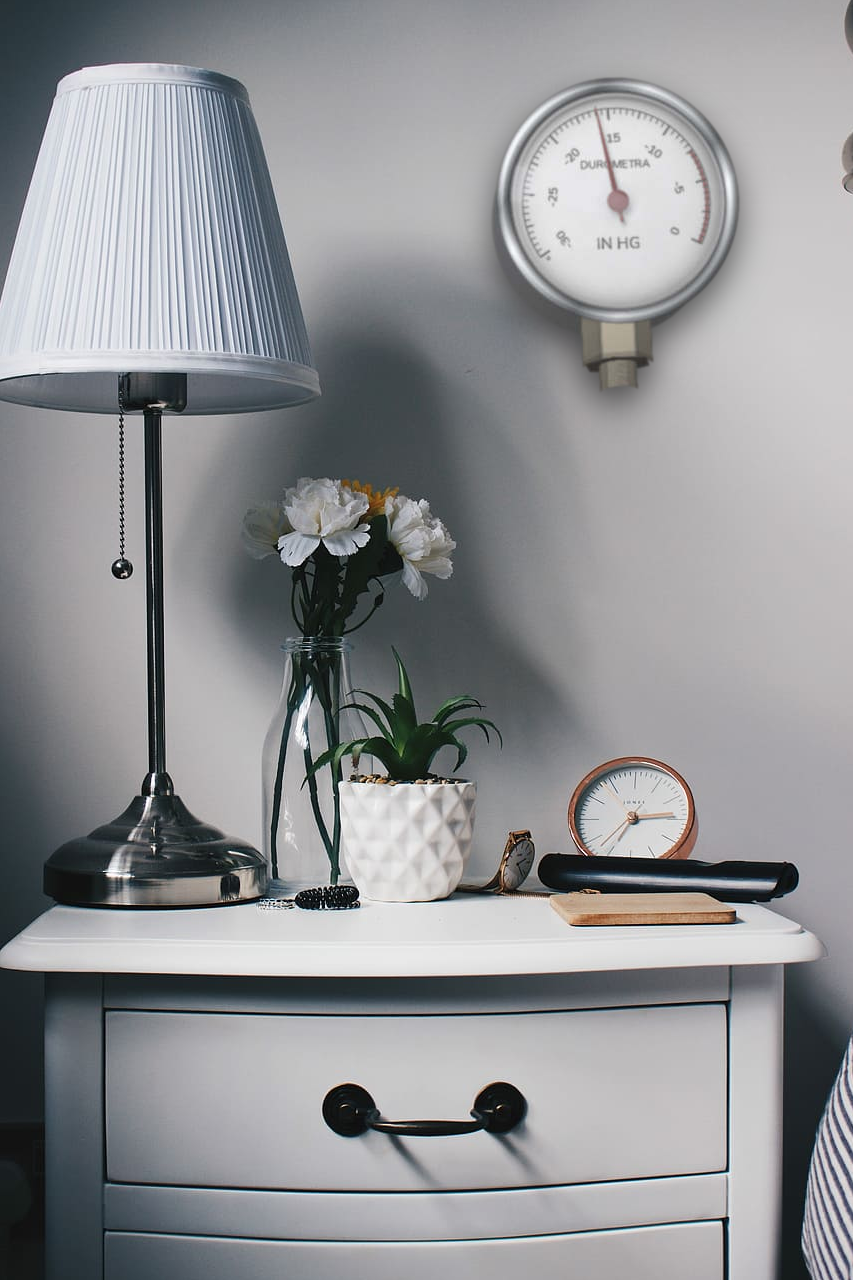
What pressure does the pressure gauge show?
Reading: -16 inHg
